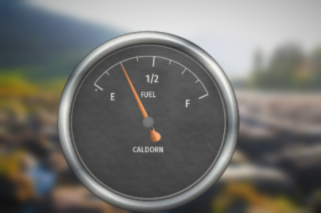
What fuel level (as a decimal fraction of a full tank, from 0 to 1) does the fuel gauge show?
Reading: 0.25
